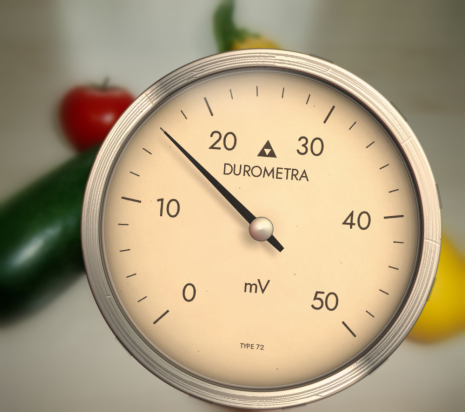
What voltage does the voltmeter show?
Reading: 16 mV
